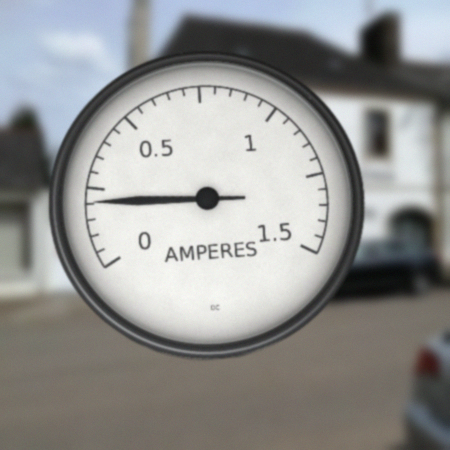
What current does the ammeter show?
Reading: 0.2 A
